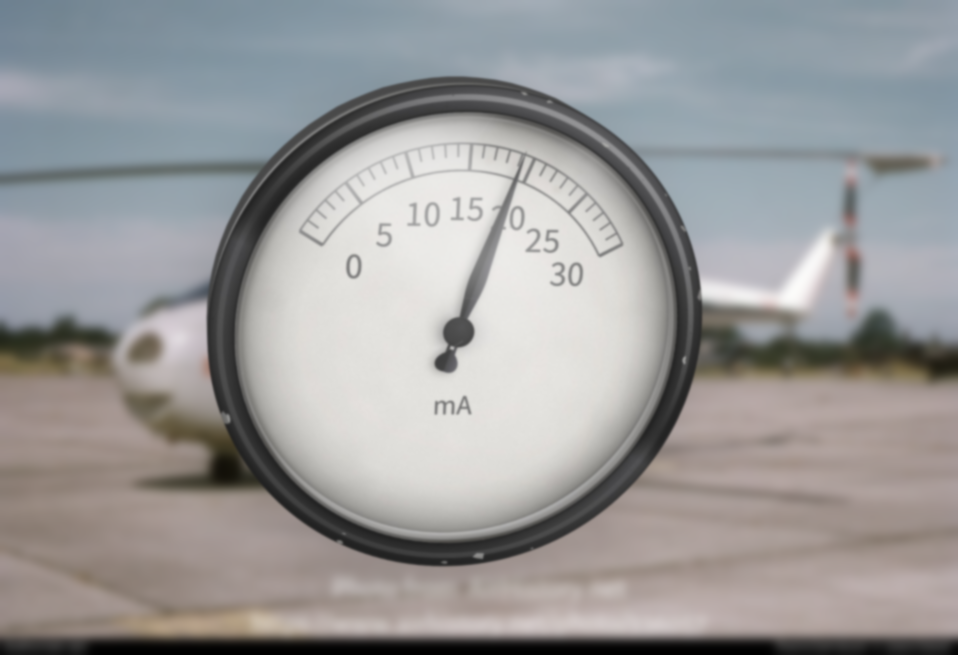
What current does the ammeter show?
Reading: 19 mA
